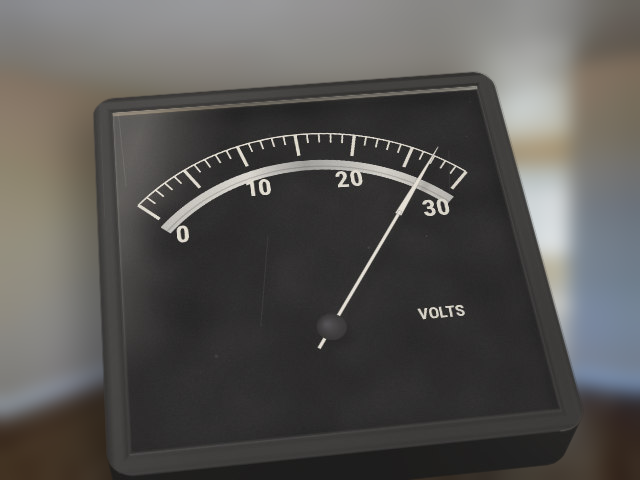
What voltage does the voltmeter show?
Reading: 27 V
